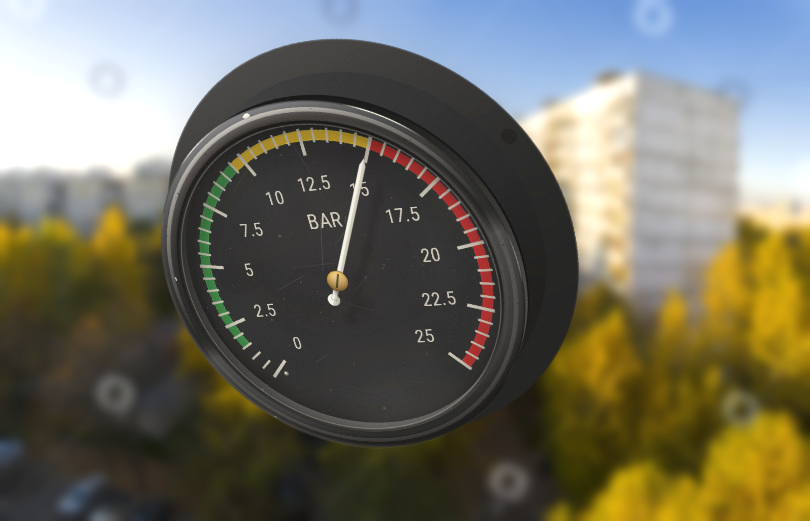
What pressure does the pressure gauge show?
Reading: 15 bar
